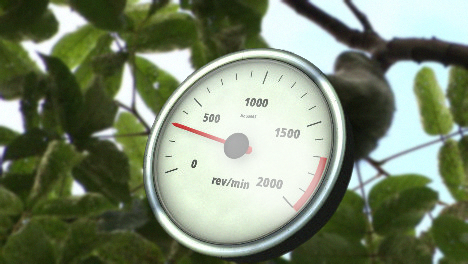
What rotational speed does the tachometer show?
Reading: 300 rpm
